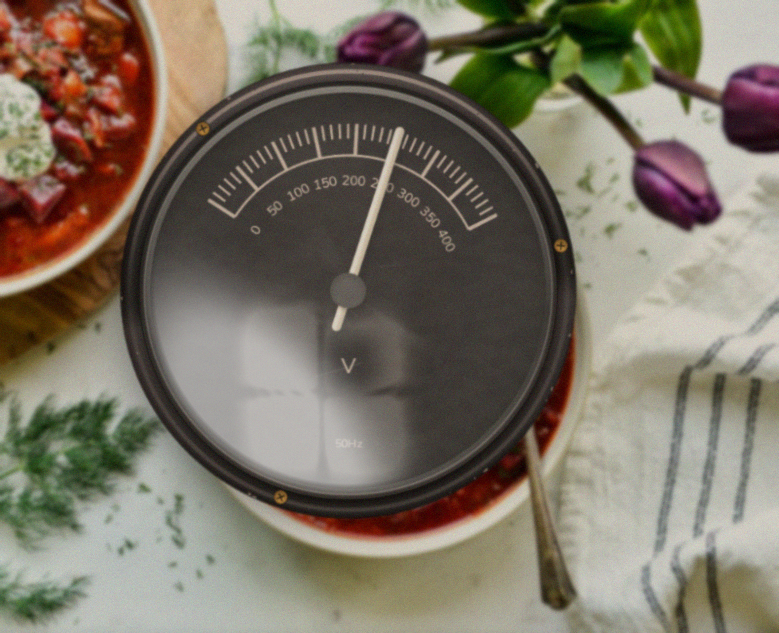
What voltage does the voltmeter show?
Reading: 250 V
